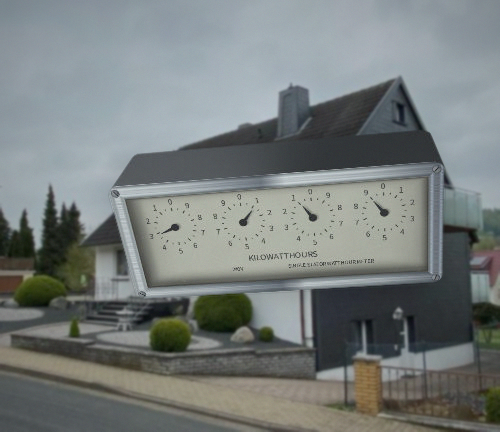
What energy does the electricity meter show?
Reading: 3109 kWh
